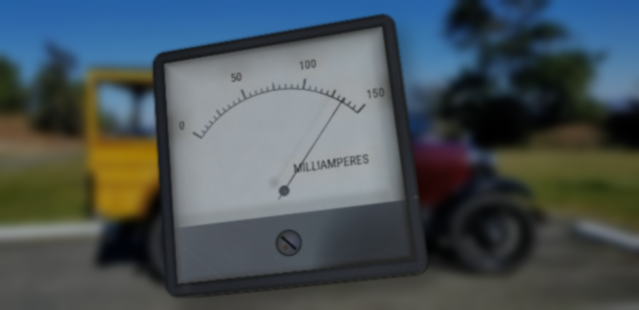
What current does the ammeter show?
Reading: 135 mA
